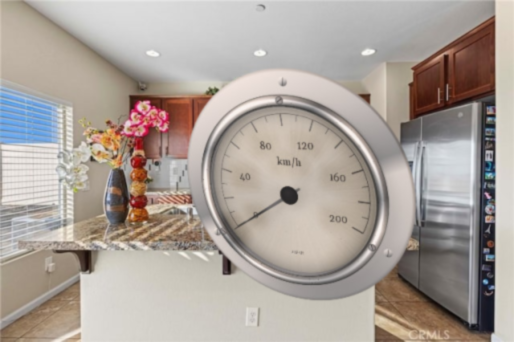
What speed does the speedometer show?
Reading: 0 km/h
